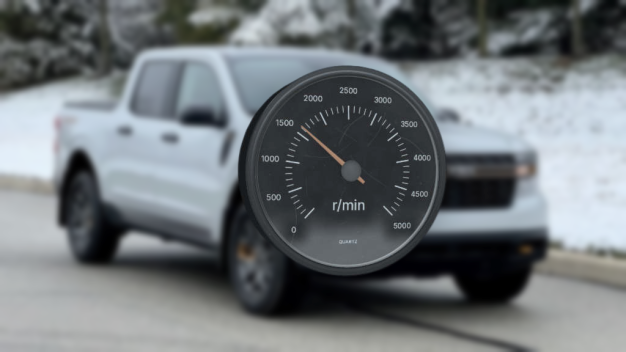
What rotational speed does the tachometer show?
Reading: 1600 rpm
